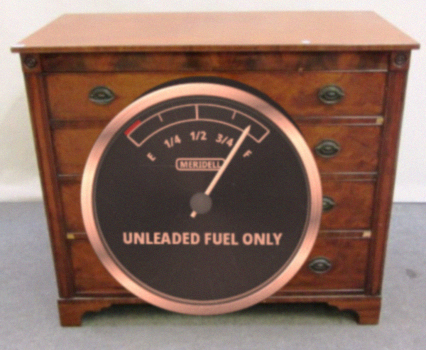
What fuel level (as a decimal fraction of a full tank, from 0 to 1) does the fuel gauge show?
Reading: 0.875
